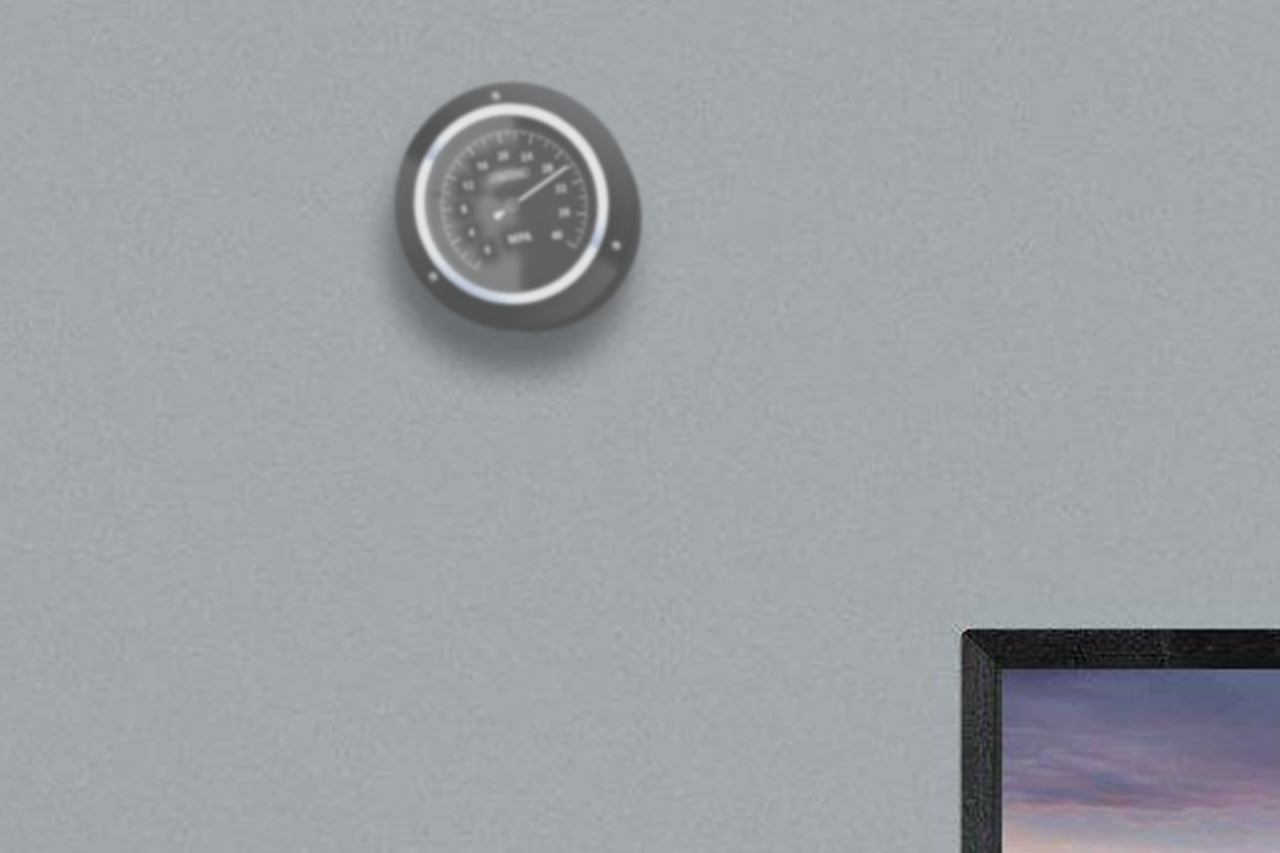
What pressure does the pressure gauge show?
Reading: 30 MPa
